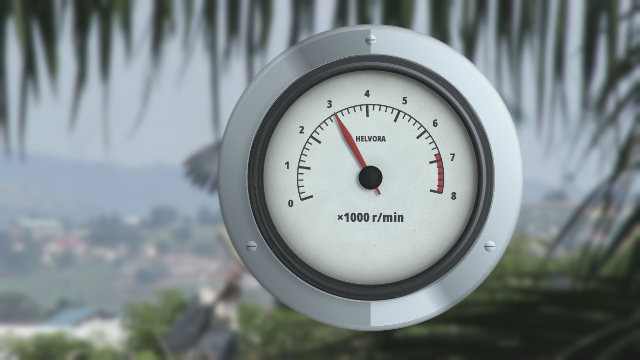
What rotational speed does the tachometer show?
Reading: 3000 rpm
